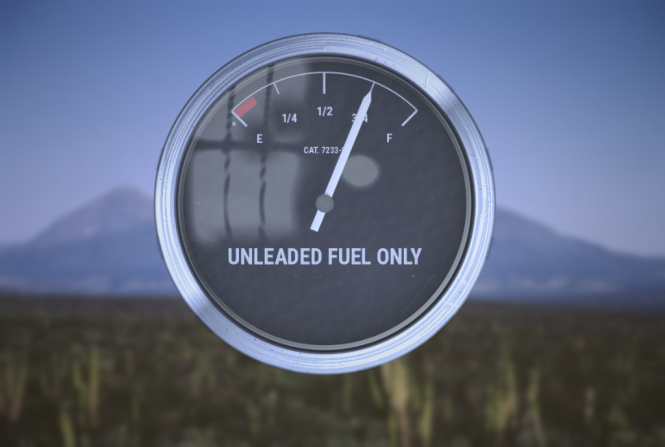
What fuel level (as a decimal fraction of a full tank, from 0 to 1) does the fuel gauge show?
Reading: 0.75
